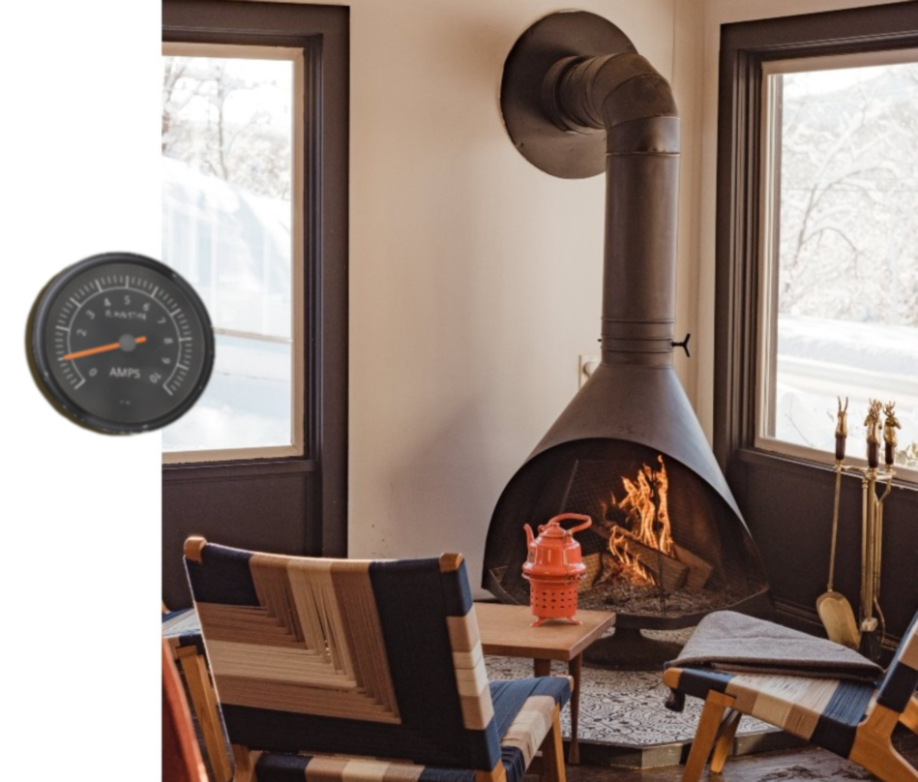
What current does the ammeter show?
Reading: 1 A
